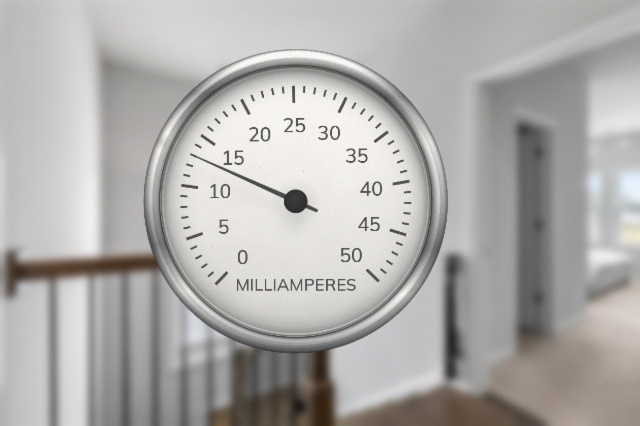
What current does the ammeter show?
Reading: 13 mA
